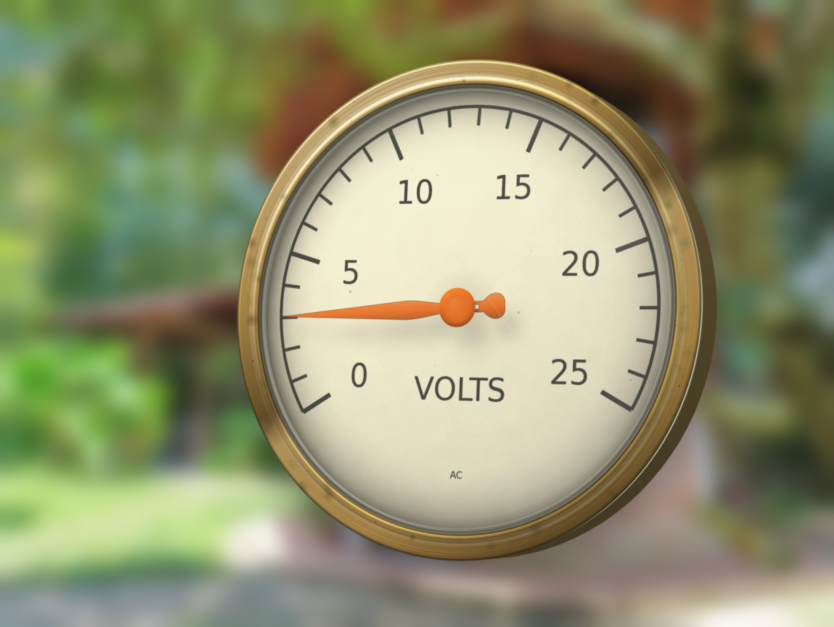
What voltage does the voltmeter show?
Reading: 3 V
